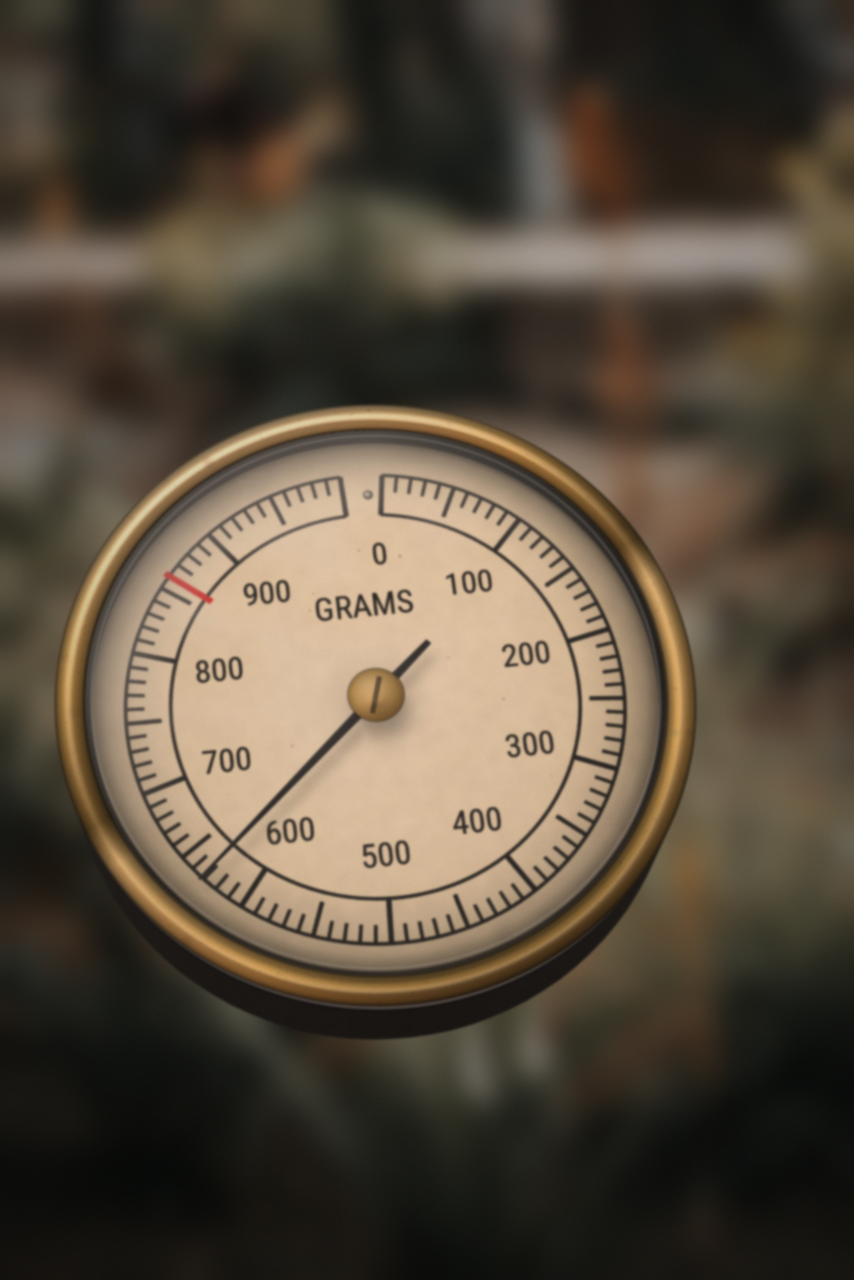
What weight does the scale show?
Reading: 630 g
